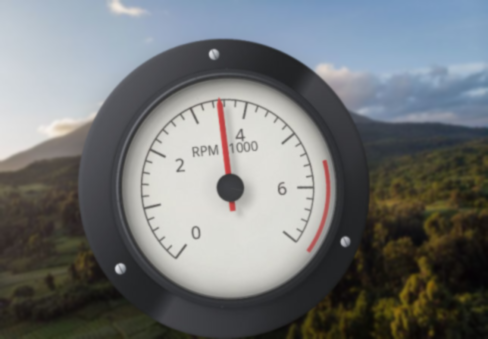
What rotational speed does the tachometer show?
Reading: 3500 rpm
